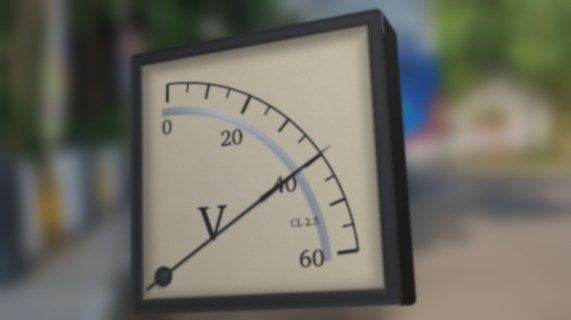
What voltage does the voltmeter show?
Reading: 40 V
